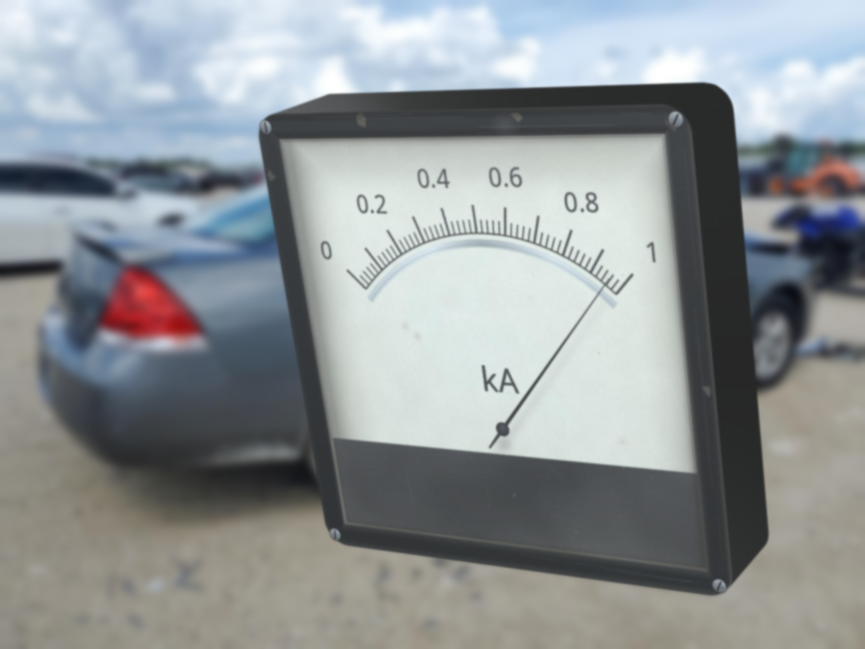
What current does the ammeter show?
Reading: 0.96 kA
